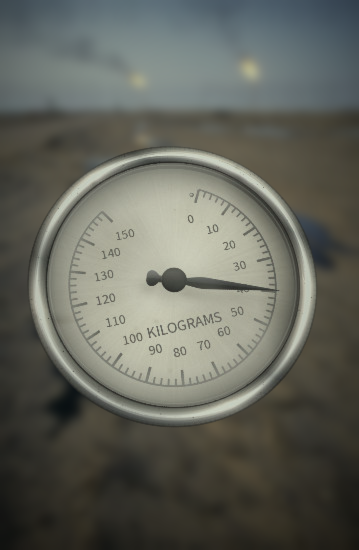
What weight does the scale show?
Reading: 40 kg
